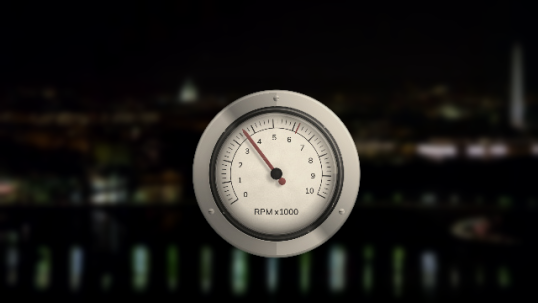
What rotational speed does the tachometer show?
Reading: 3600 rpm
